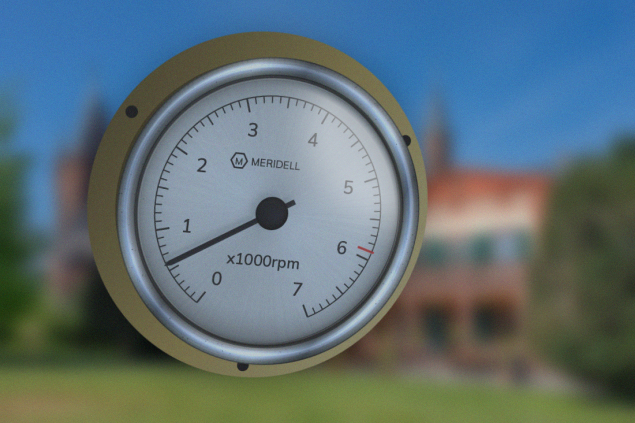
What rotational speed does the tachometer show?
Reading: 600 rpm
